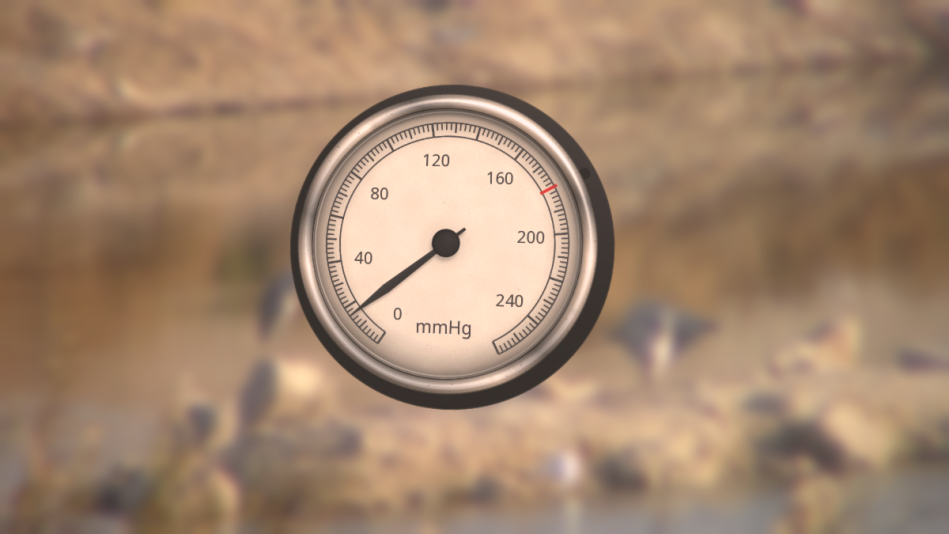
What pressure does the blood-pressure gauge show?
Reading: 16 mmHg
